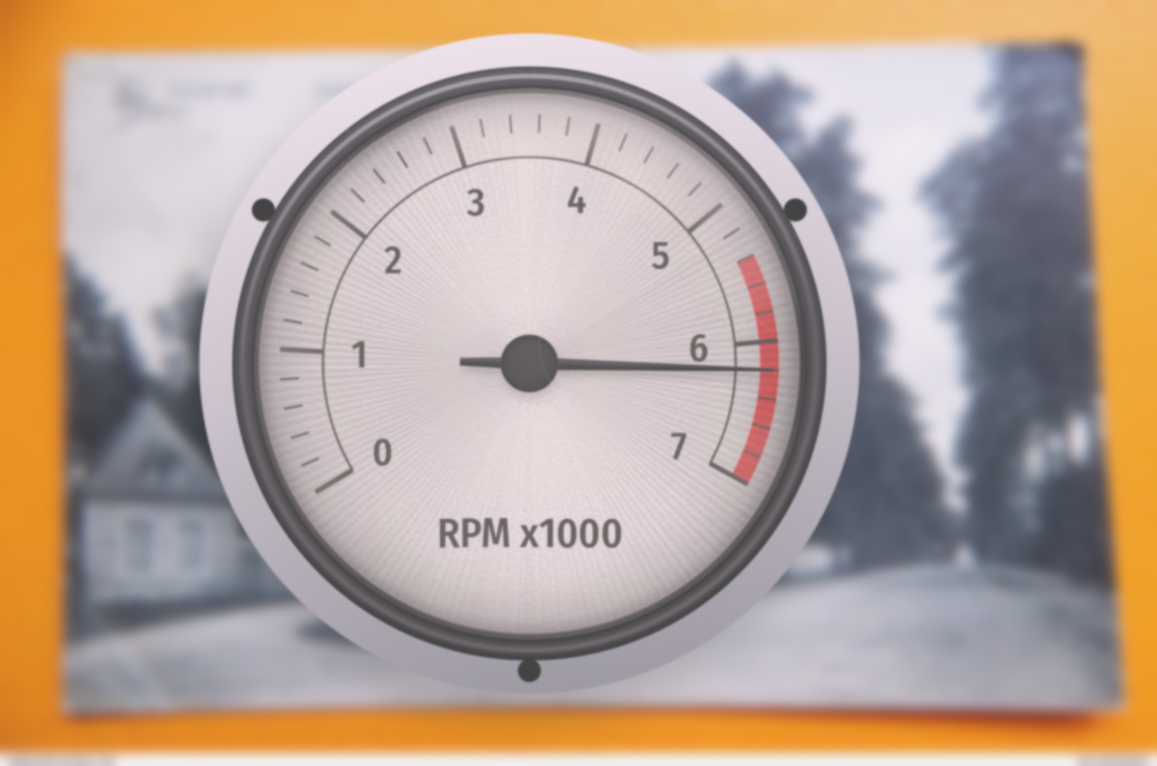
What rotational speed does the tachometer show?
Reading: 6200 rpm
